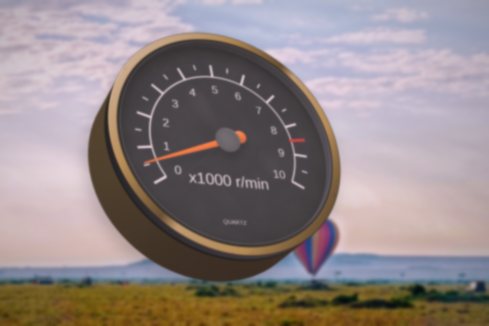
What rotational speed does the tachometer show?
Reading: 500 rpm
